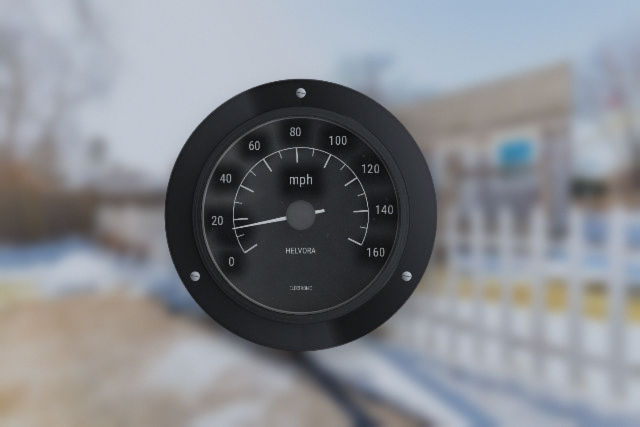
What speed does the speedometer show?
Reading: 15 mph
